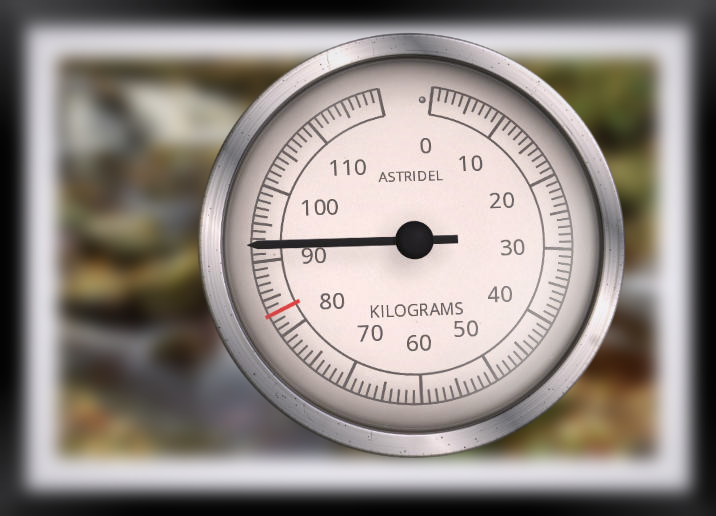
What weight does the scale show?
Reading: 92 kg
